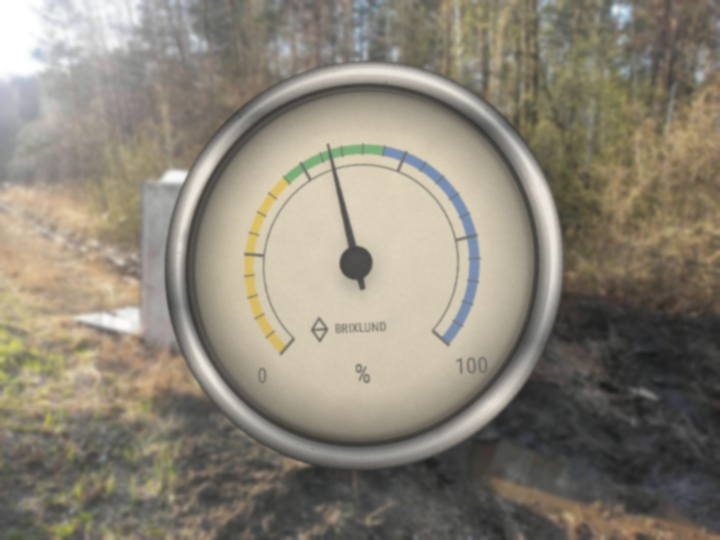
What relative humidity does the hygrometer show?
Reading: 46 %
